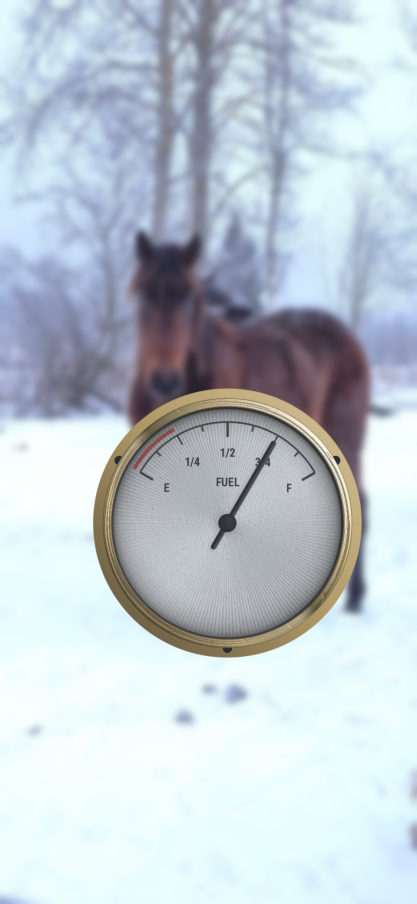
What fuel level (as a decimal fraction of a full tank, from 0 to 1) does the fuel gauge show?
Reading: 0.75
